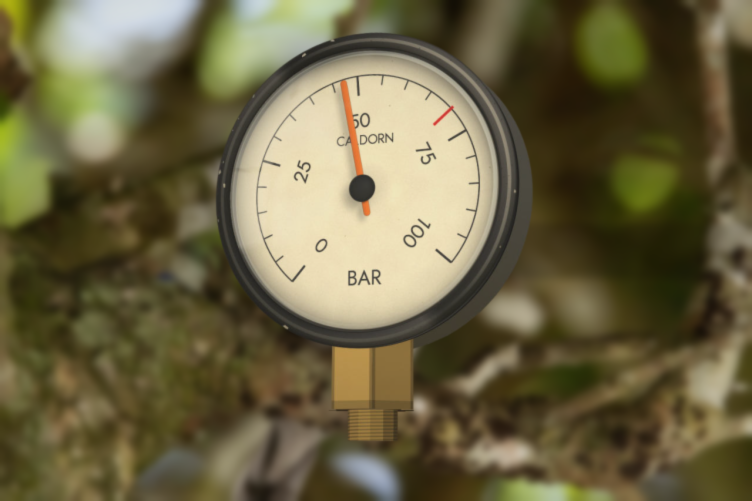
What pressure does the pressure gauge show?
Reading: 47.5 bar
